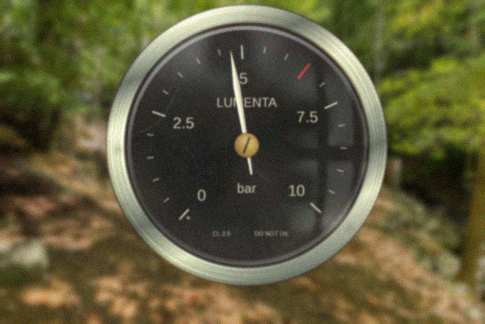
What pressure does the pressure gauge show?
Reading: 4.75 bar
